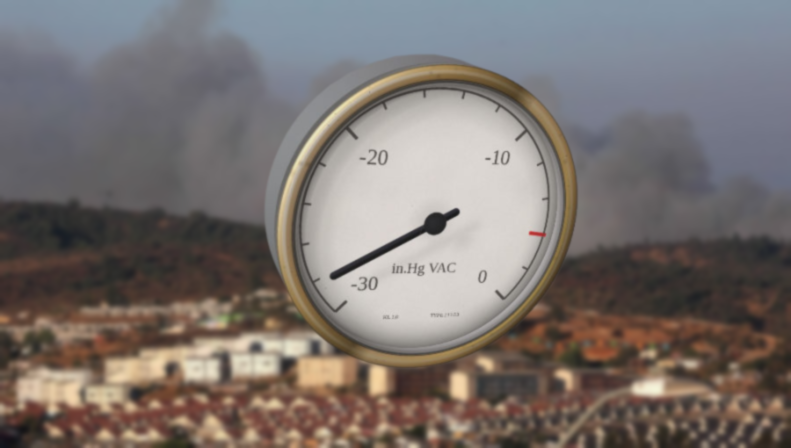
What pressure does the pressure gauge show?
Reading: -28 inHg
